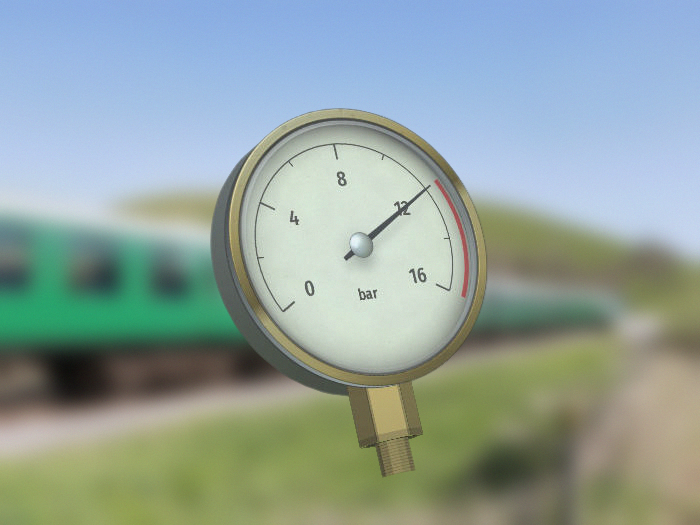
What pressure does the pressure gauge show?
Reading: 12 bar
